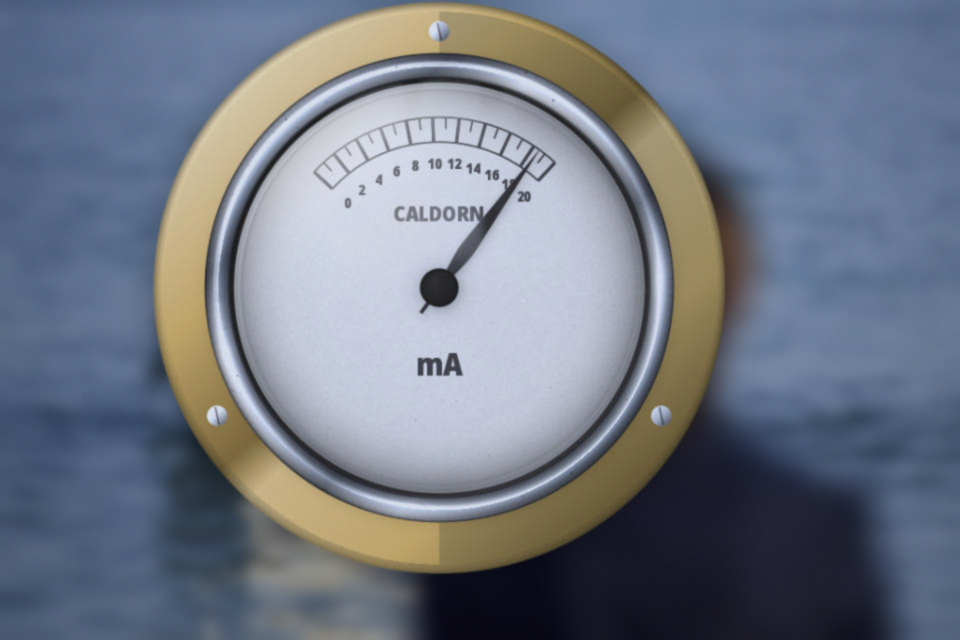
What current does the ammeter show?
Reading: 18.5 mA
